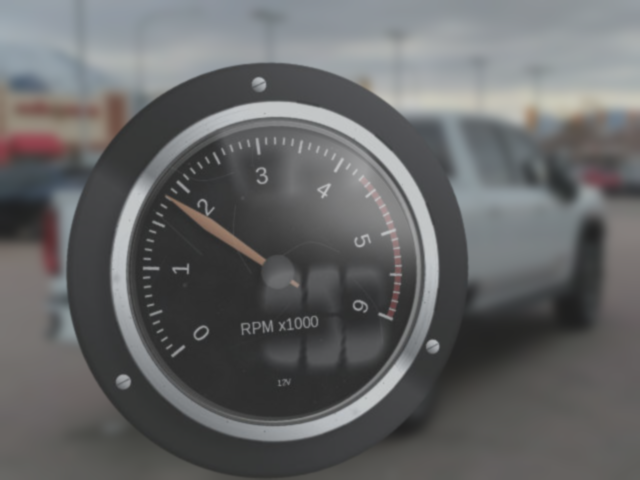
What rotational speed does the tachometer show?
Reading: 1800 rpm
